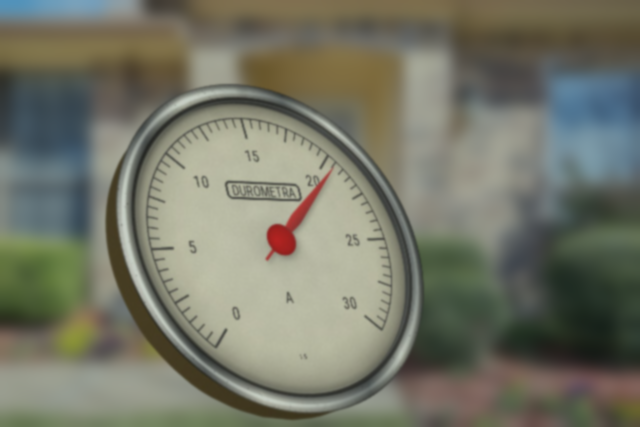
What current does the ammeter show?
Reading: 20.5 A
